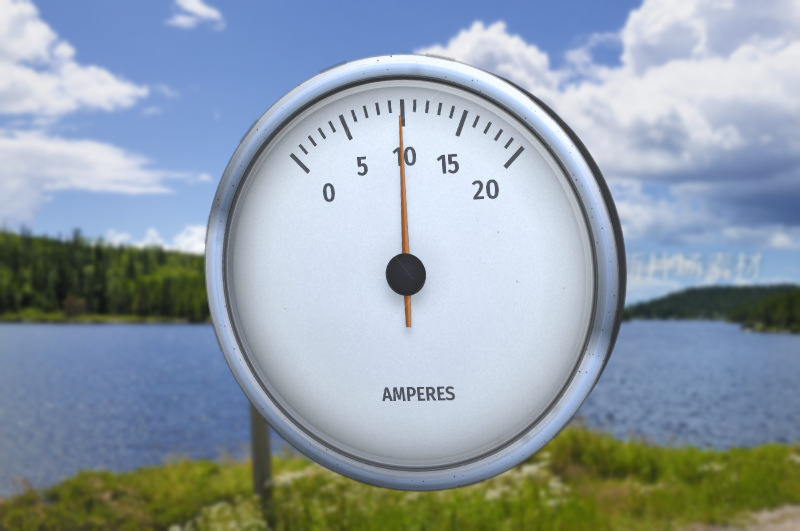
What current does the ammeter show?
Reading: 10 A
